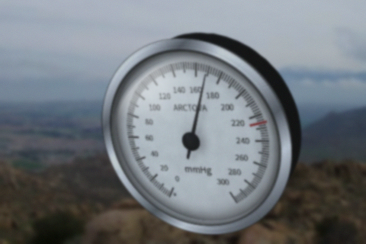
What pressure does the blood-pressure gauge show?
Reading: 170 mmHg
